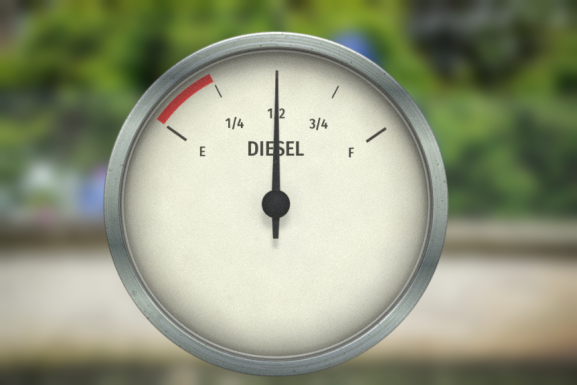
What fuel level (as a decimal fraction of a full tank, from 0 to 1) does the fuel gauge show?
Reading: 0.5
